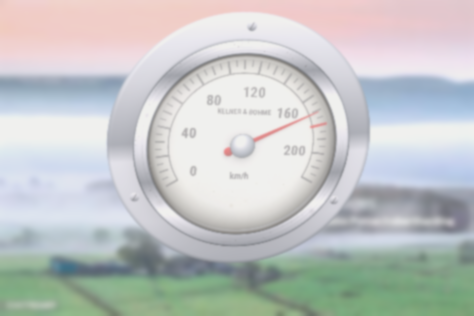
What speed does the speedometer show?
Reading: 170 km/h
